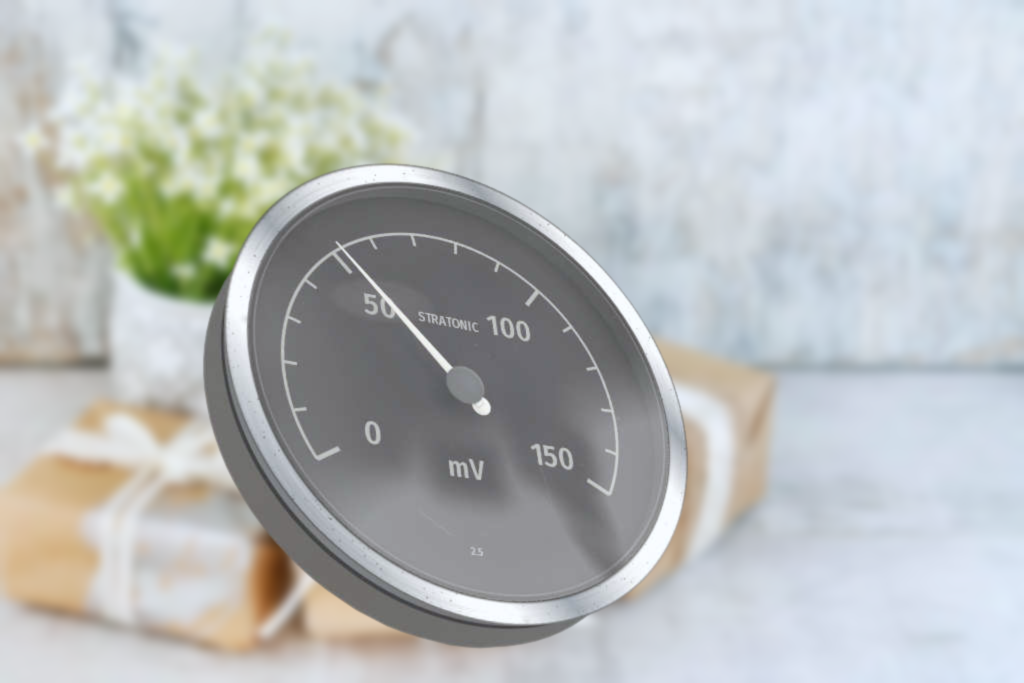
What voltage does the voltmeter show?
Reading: 50 mV
